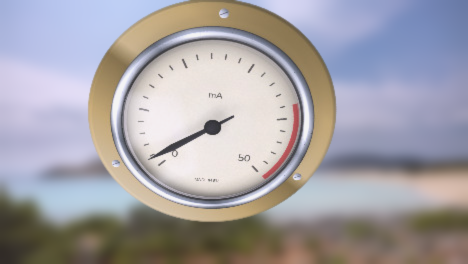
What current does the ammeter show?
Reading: 2 mA
